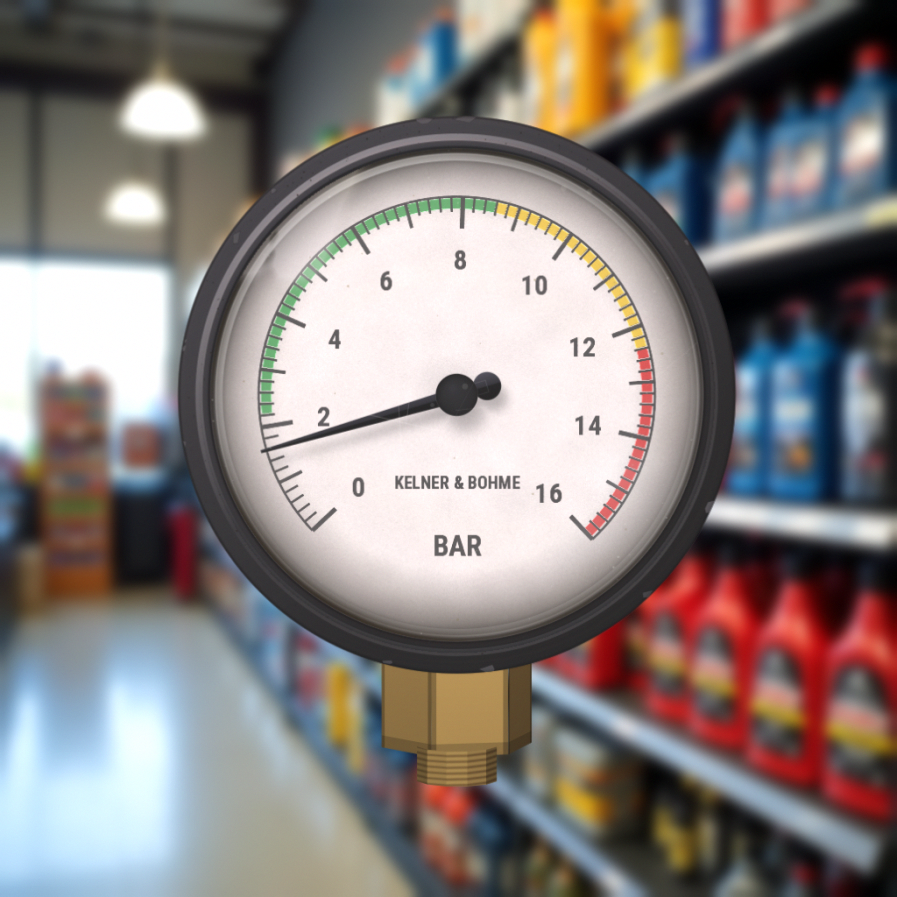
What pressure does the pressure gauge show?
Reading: 1.6 bar
